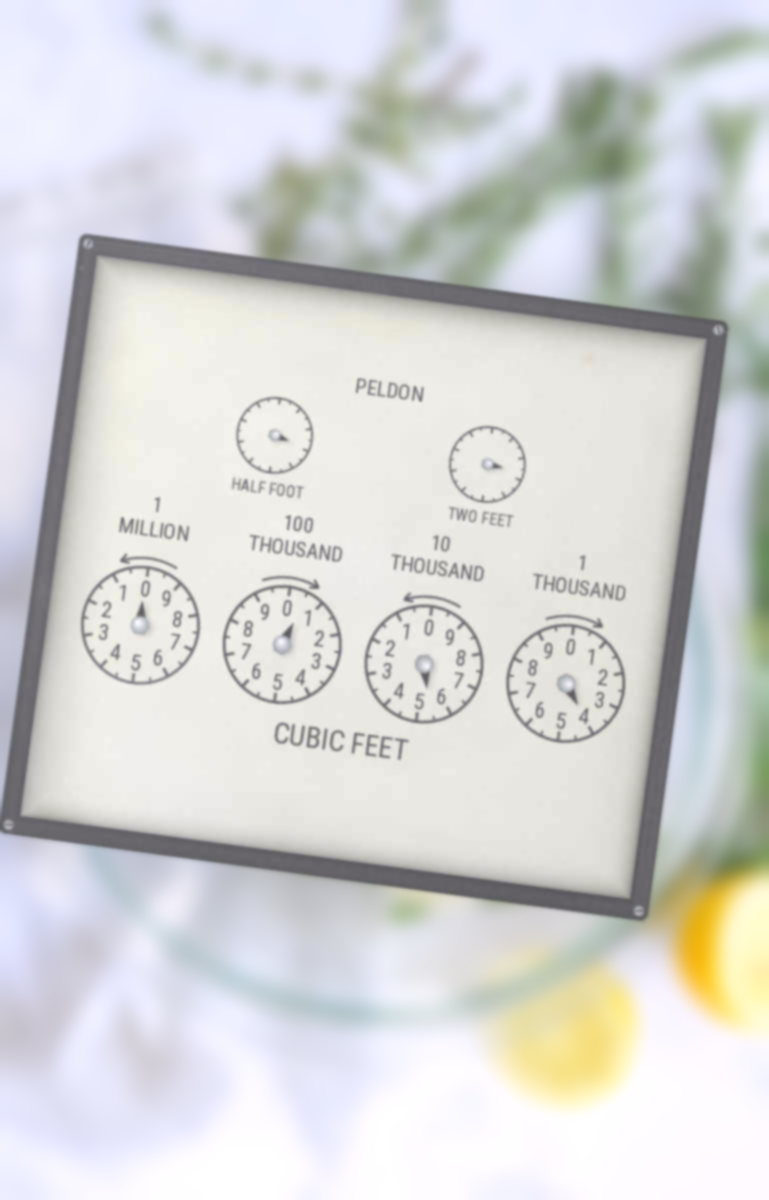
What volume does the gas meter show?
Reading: 5400 ft³
